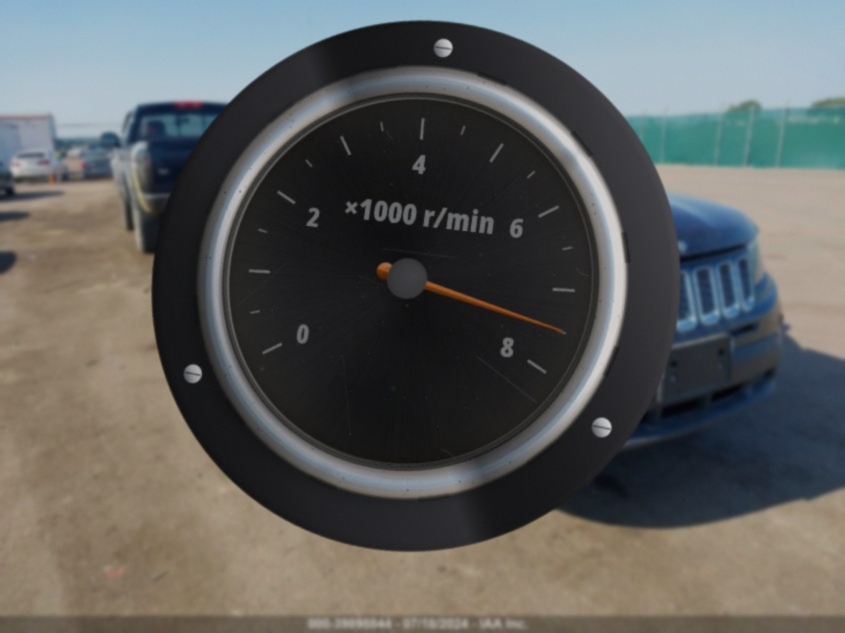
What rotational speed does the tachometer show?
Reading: 7500 rpm
